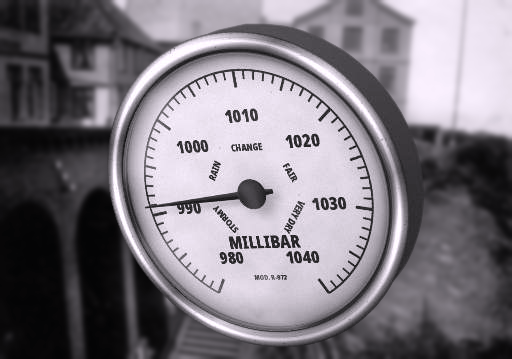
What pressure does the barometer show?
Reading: 991 mbar
